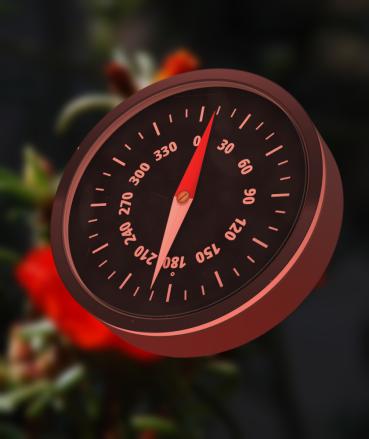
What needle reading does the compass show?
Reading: 10 °
